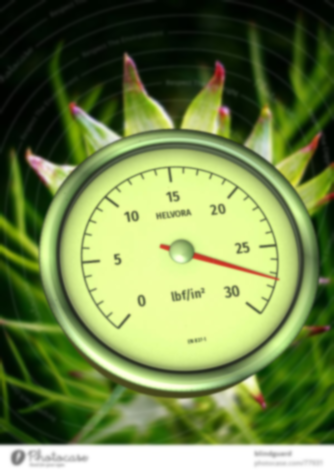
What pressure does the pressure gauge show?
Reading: 27.5 psi
